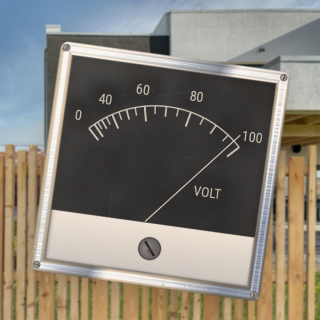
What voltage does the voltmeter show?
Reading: 97.5 V
